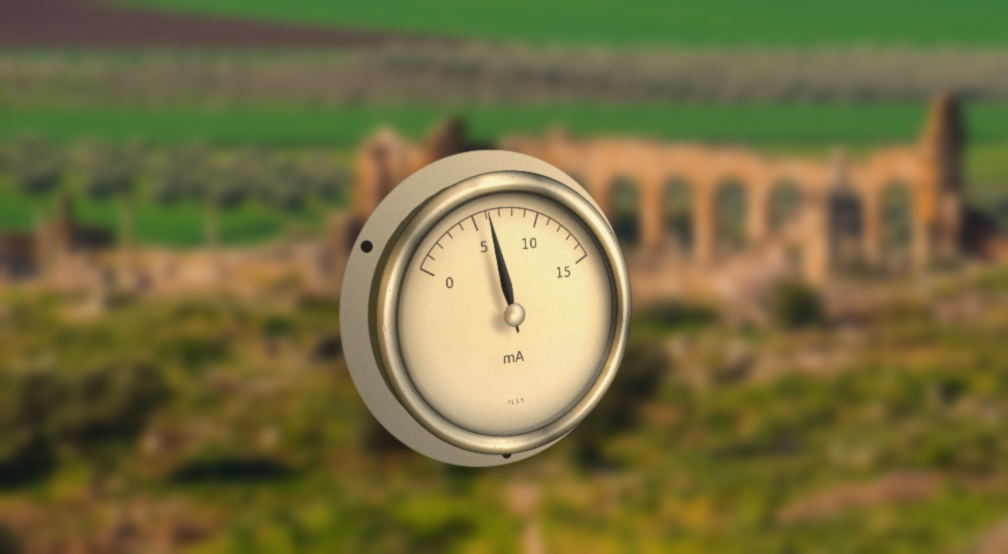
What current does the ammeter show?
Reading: 6 mA
